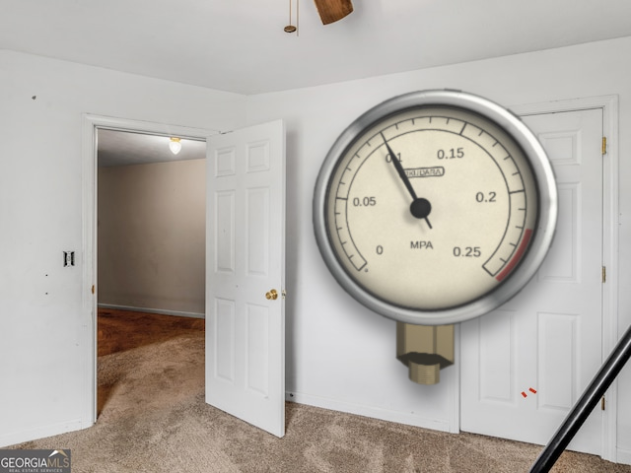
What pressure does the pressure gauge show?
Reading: 0.1 MPa
